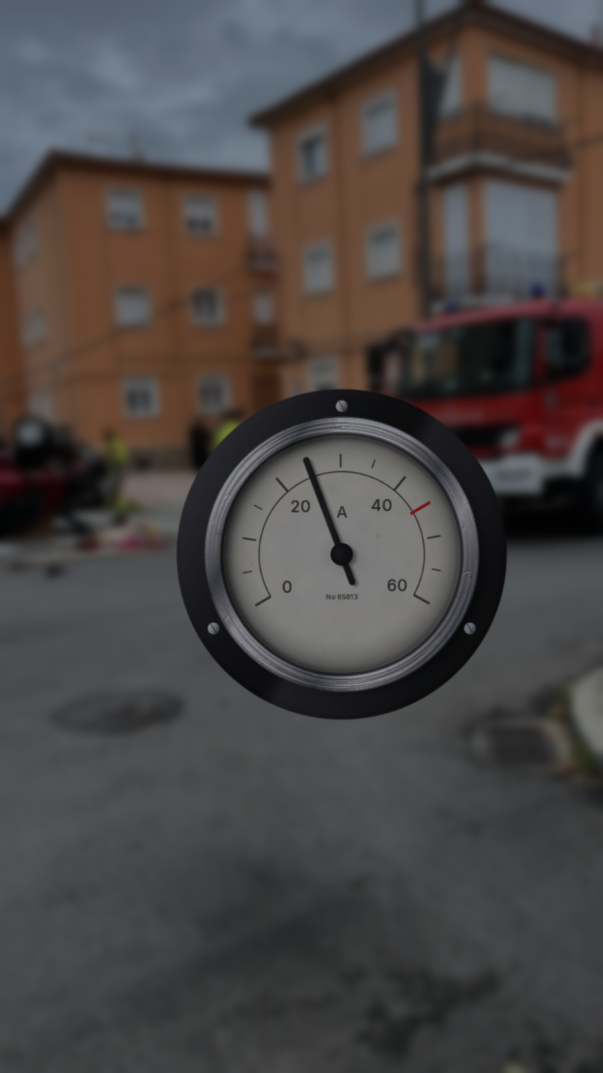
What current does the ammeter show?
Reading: 25 A
